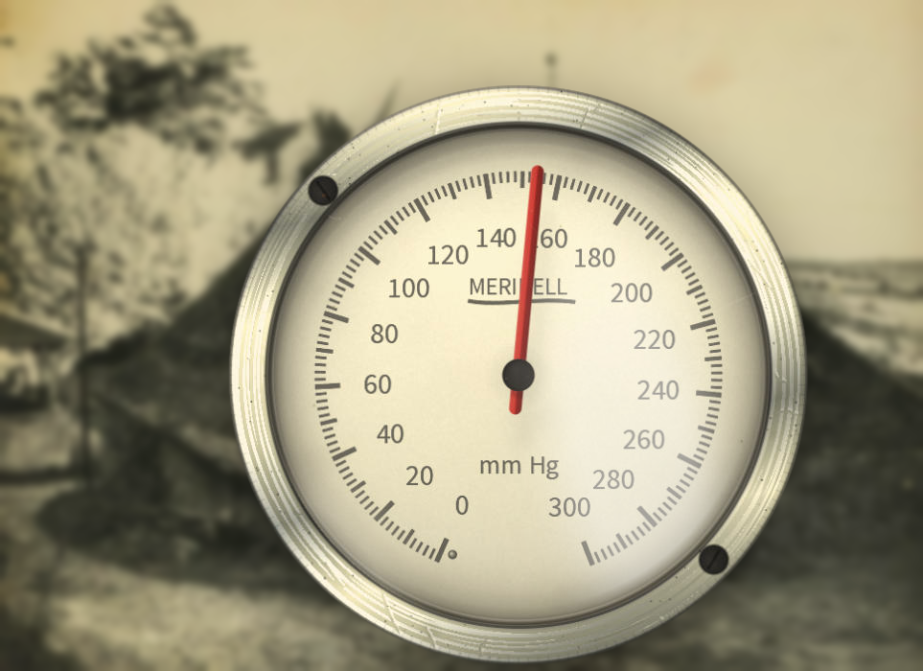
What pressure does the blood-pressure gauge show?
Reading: 154 mmHg
